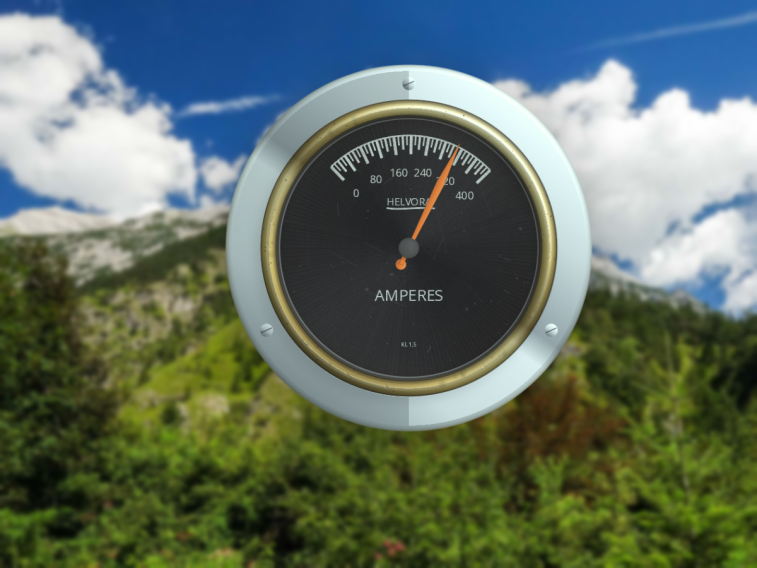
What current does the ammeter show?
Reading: 310 A
